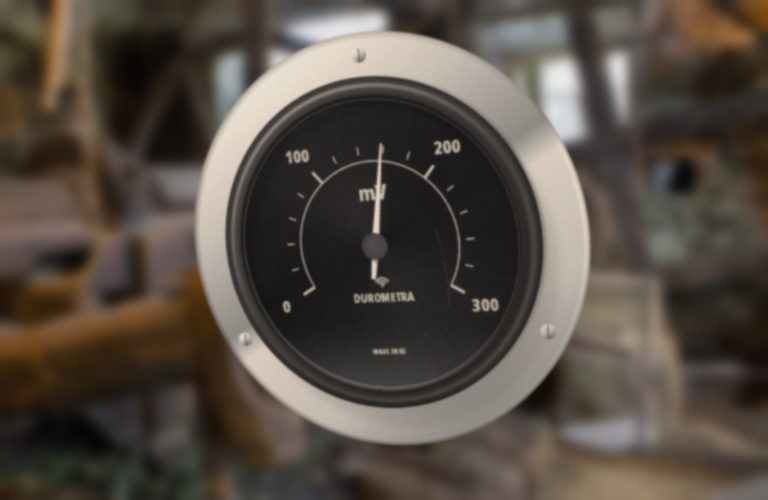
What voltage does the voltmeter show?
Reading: 160 mV
